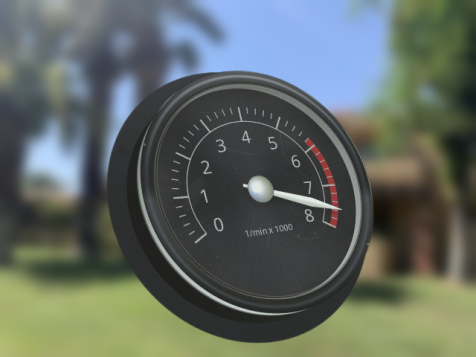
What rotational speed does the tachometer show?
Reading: 7600 rpm
